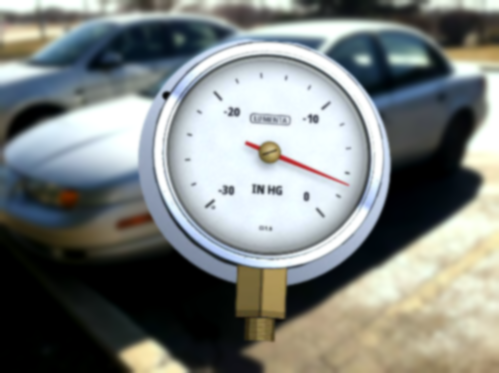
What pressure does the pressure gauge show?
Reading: -3 inHg
